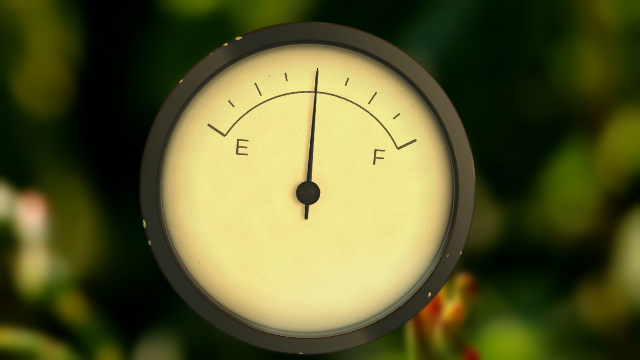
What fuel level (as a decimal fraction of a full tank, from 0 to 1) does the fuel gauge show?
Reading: 0.5
